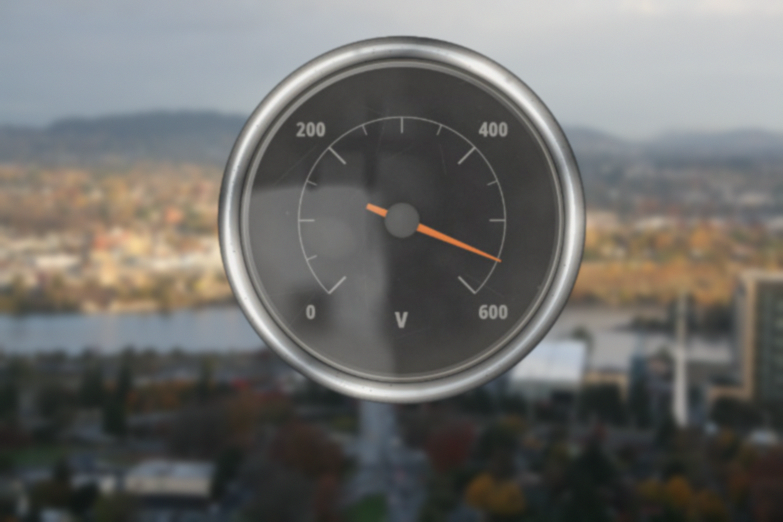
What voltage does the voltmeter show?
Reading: 550 V
